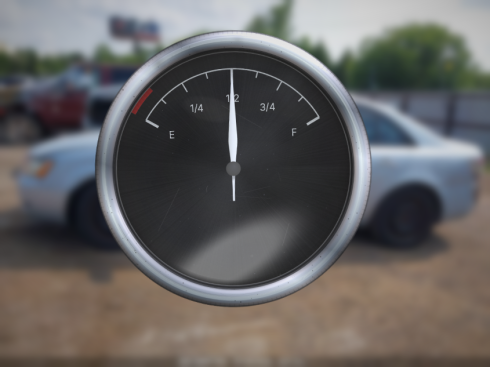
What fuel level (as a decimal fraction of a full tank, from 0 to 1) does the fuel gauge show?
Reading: 0.5
